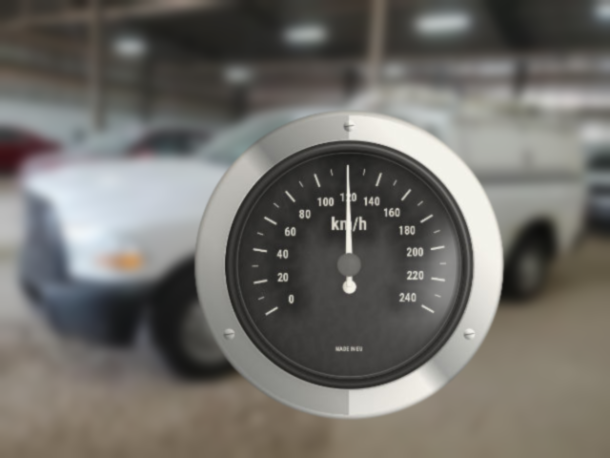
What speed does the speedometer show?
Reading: 120 km/h
